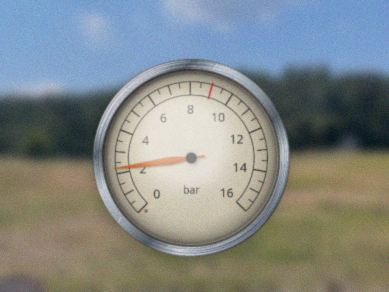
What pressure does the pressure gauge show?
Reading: 2.25 bar
